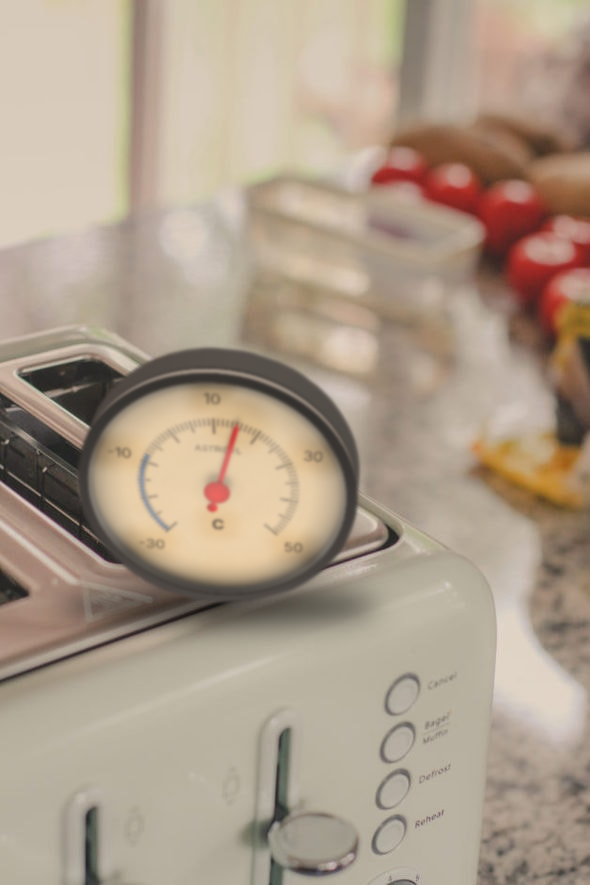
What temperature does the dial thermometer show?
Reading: 15 °C
